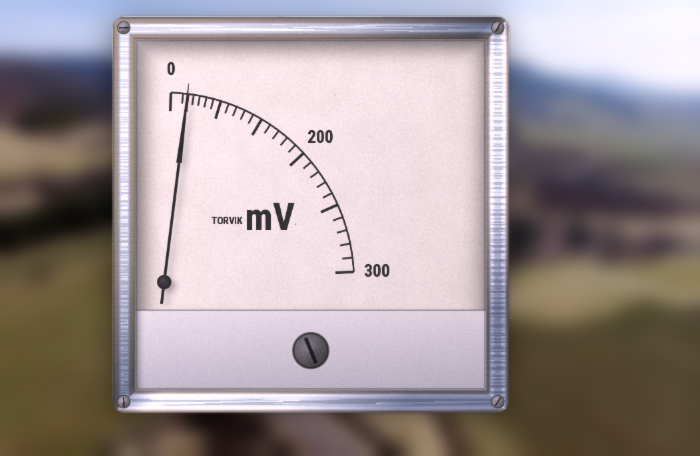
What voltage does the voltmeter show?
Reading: 50 mV
